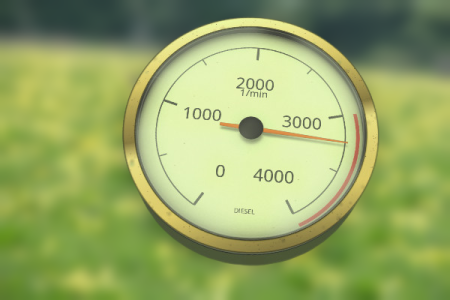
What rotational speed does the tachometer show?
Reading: 3250 rpm
